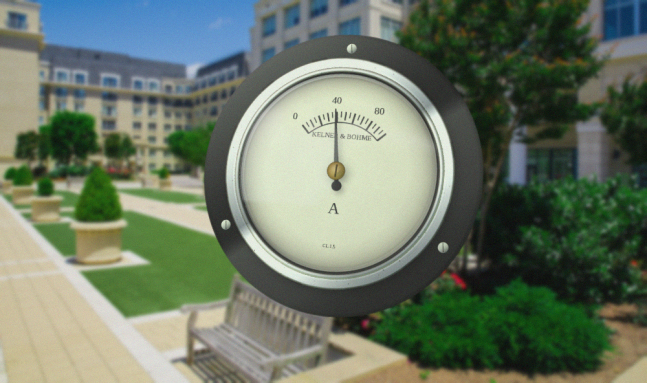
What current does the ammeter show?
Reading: 40 A
